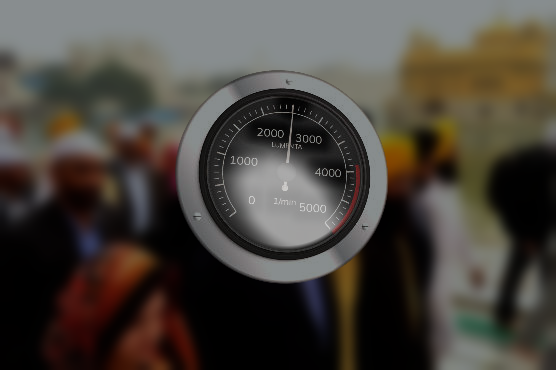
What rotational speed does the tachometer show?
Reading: 2500 rpm
